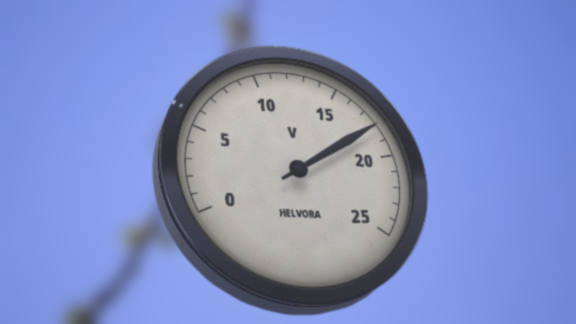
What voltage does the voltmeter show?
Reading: 18 V
